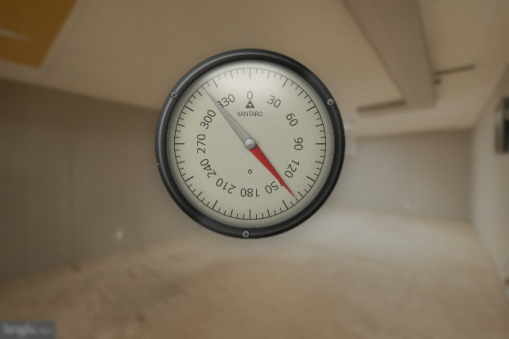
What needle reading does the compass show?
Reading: 140 °
